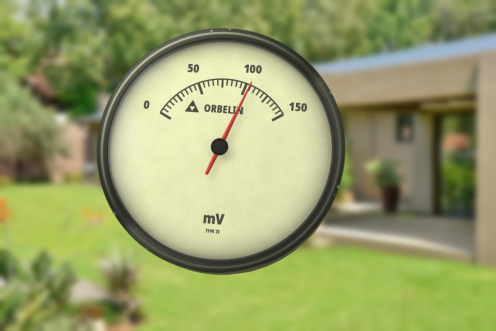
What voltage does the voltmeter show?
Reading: 105 mV
